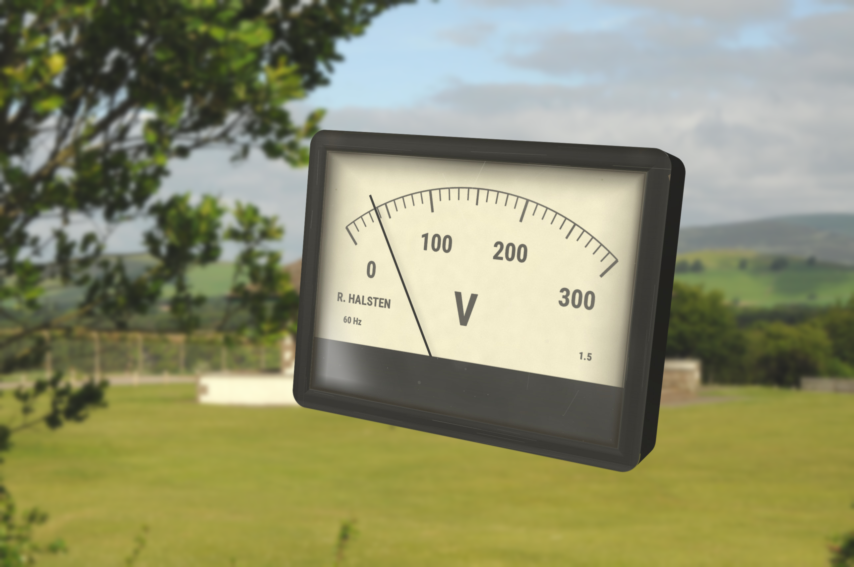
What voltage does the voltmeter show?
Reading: 40 V
